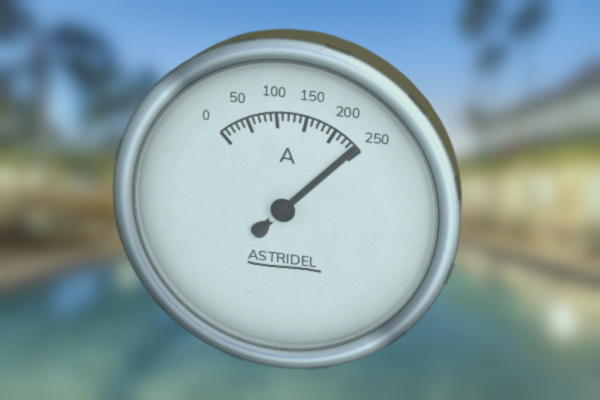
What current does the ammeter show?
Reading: 240 A
